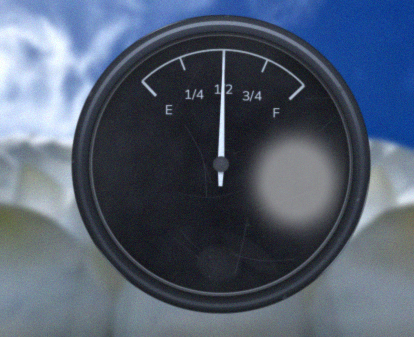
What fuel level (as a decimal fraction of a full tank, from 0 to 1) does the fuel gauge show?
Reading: 0.5
